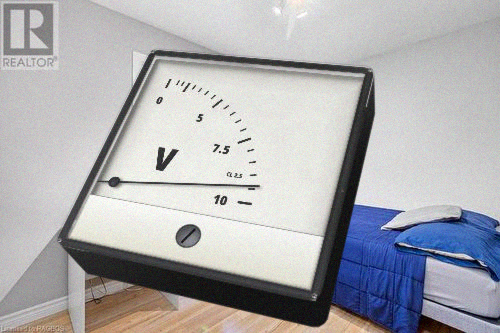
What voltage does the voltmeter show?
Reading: 9.5 V
